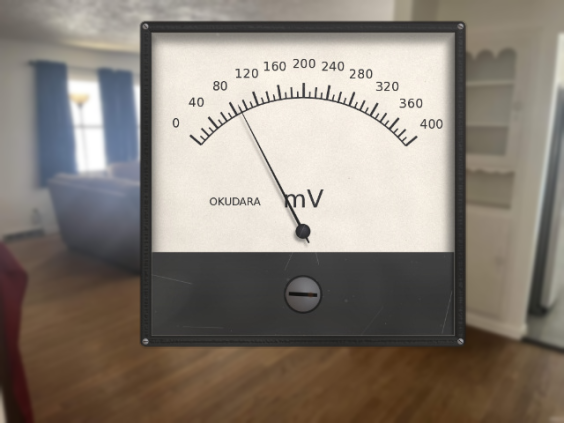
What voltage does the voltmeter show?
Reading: 90 mV
